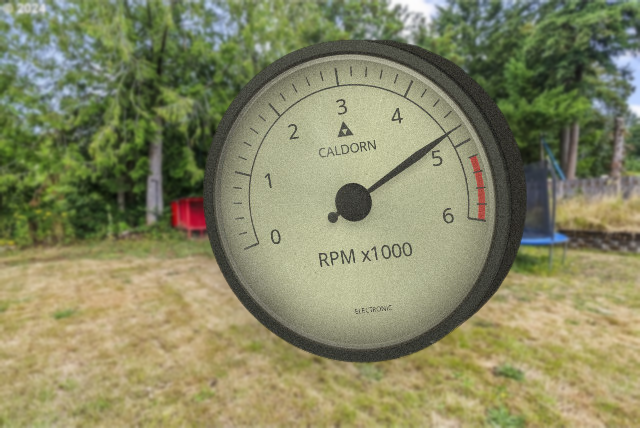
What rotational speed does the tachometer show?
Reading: 4800 rpm
